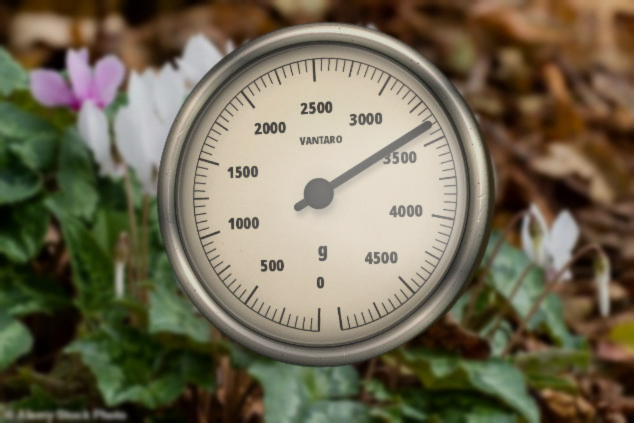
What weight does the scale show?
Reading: 3400 g
